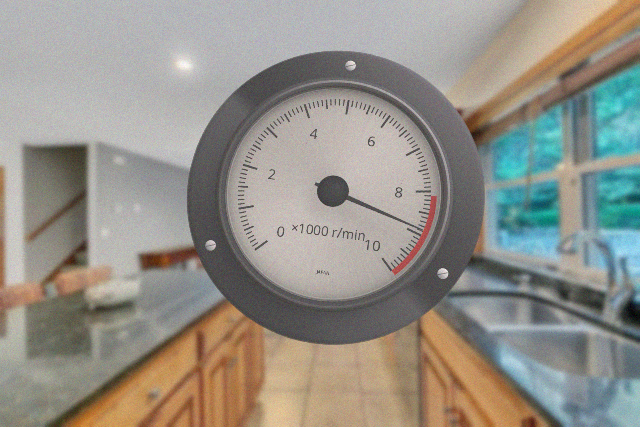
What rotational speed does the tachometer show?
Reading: 8900 rpm
